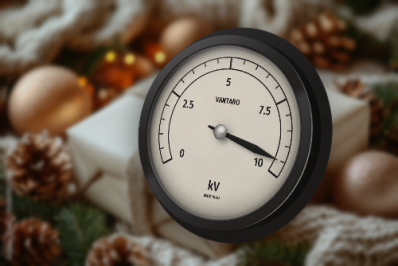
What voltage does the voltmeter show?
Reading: 9.5 kV
